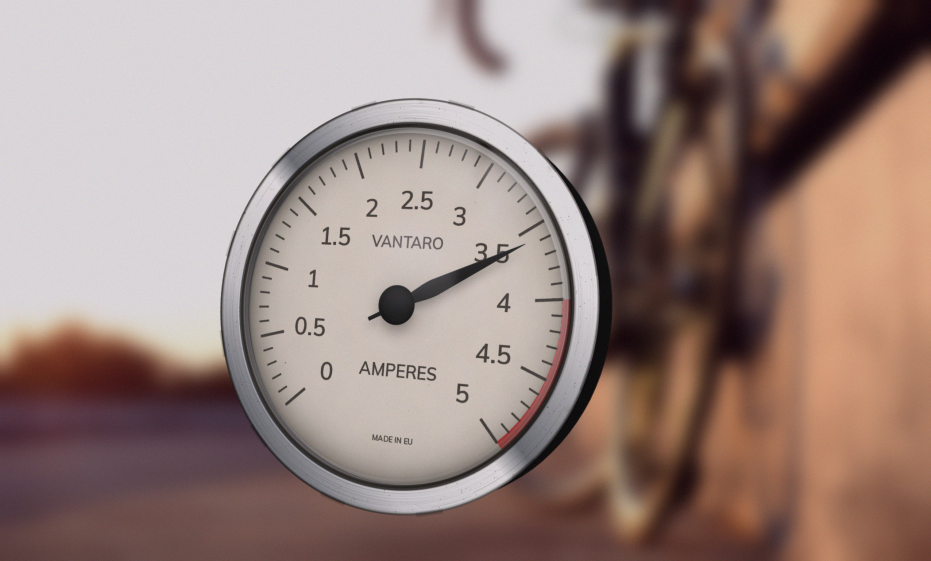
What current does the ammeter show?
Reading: 3.6 A
